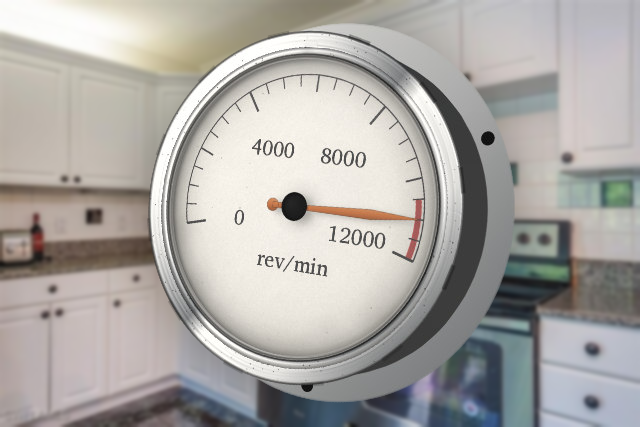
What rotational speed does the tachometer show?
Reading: 11000 rpm
